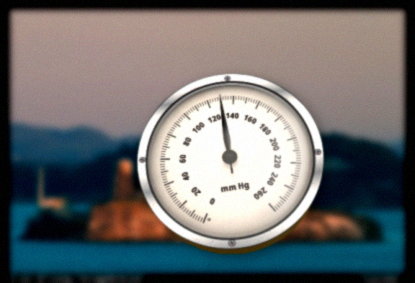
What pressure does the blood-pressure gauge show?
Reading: 130 mmHg
